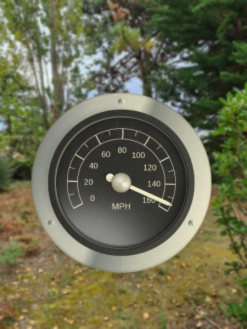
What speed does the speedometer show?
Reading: 155 mph
